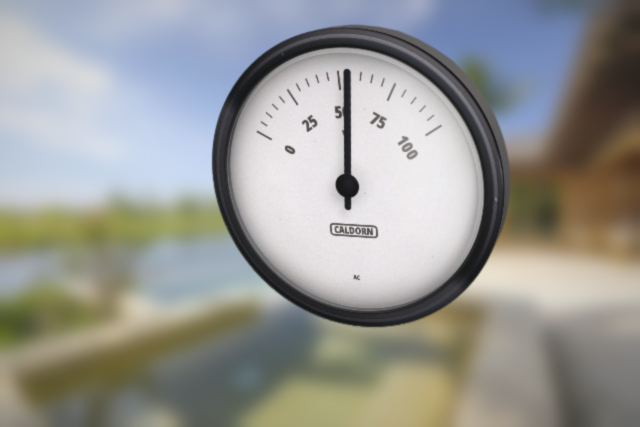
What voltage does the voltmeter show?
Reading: 55 V
